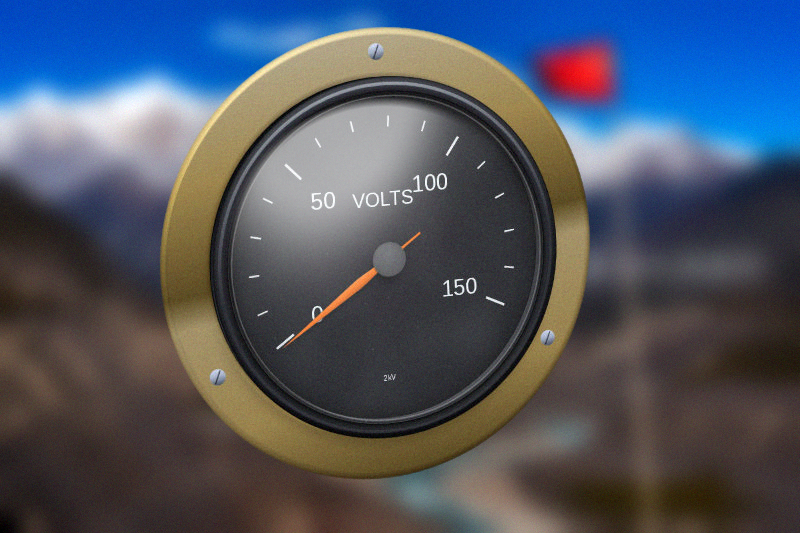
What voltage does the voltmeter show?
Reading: 0 V
